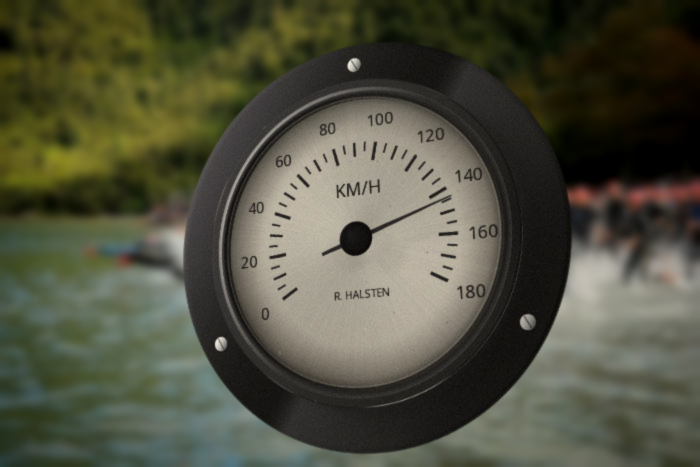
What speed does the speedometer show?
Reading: 145 km/h
